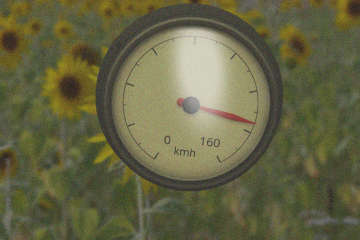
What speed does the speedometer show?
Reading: 135 km/h
